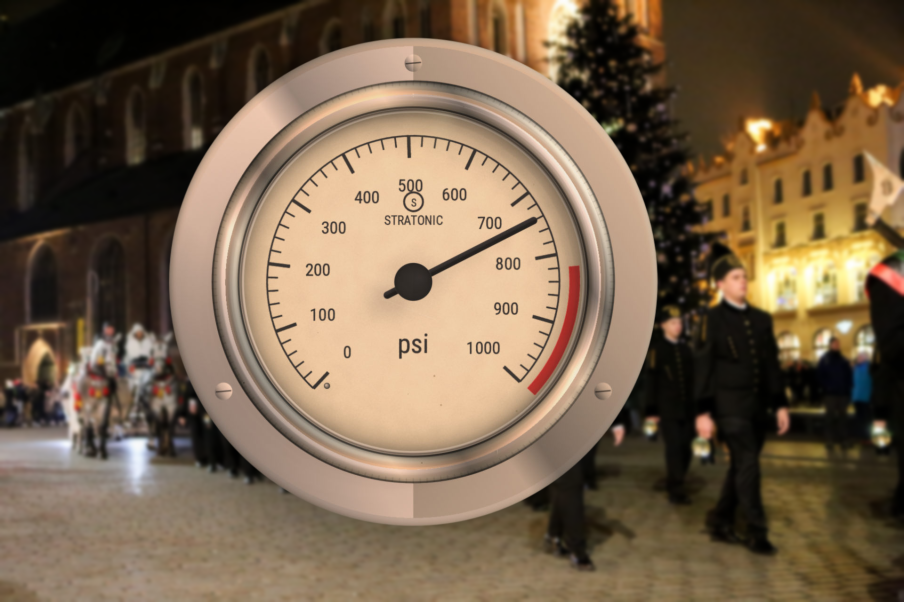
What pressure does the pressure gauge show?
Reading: 740 psi
